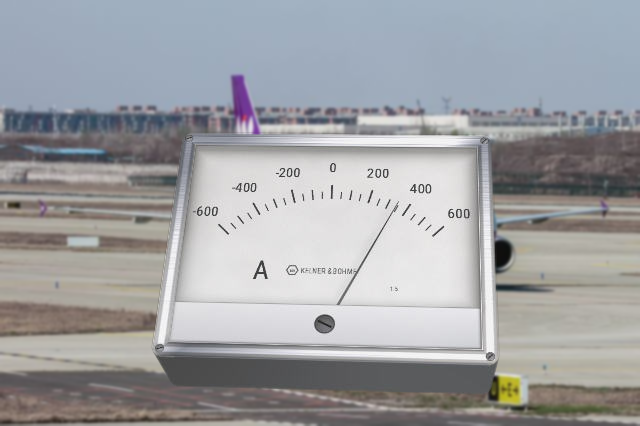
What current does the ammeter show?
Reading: 350 A
